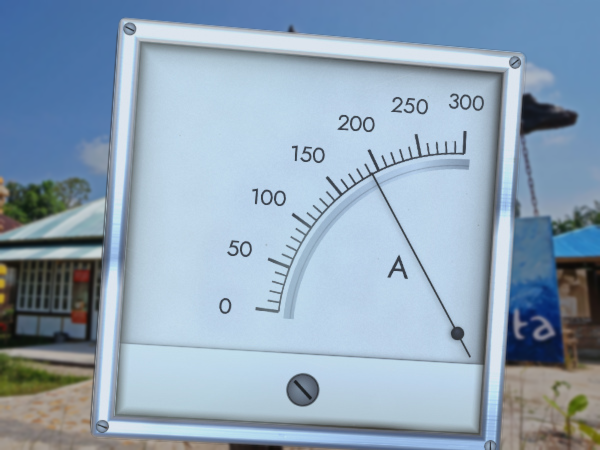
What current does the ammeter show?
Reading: 190 A
